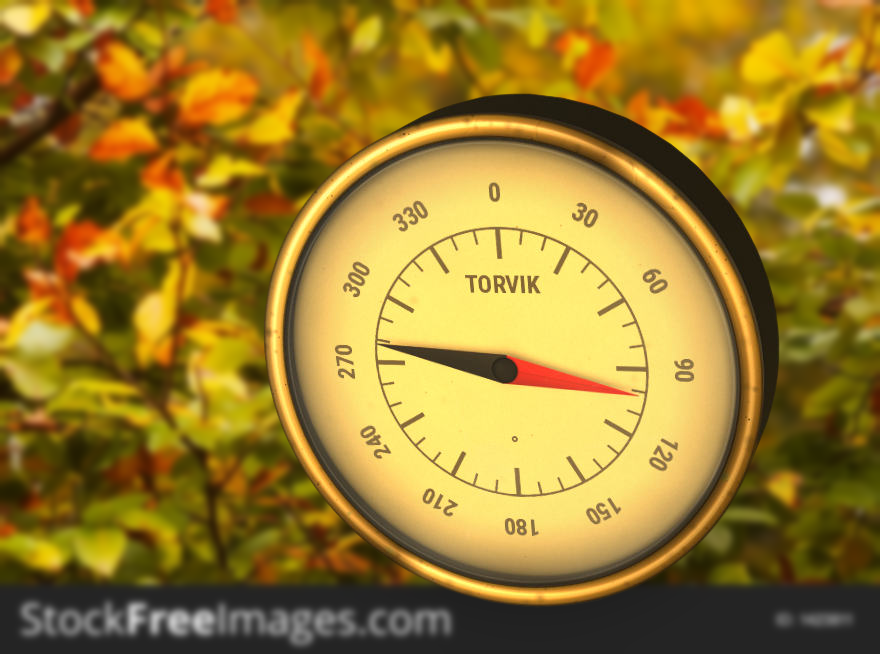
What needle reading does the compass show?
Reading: 100 °
